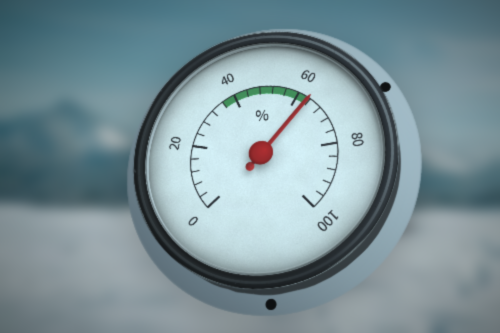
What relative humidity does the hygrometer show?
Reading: 64 %
